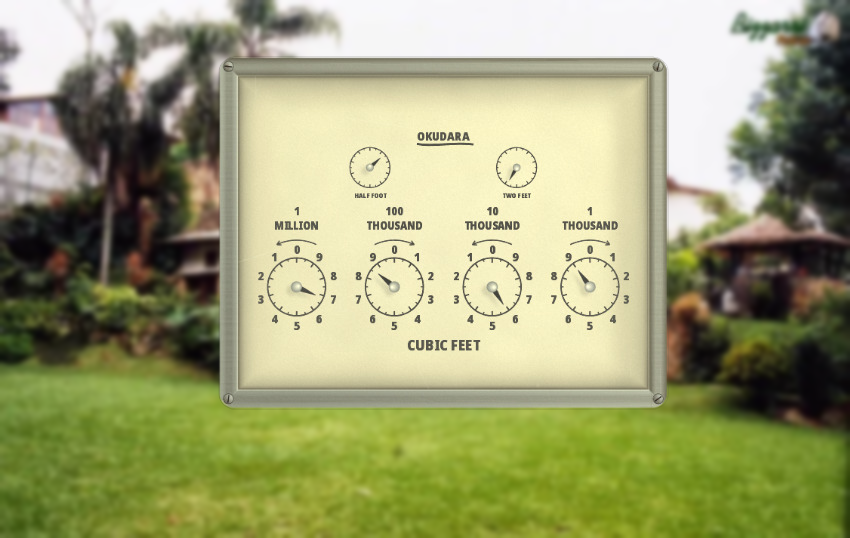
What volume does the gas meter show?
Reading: 685900 ft³
